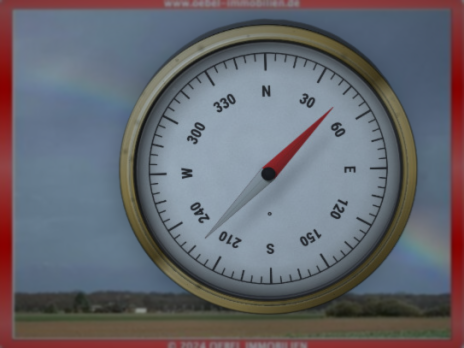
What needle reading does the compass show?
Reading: 45 °
